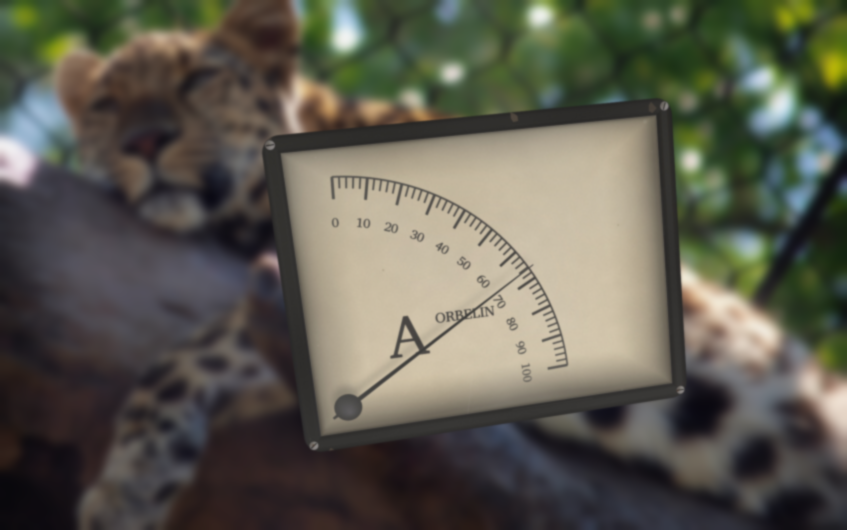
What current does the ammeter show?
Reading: 66 A
